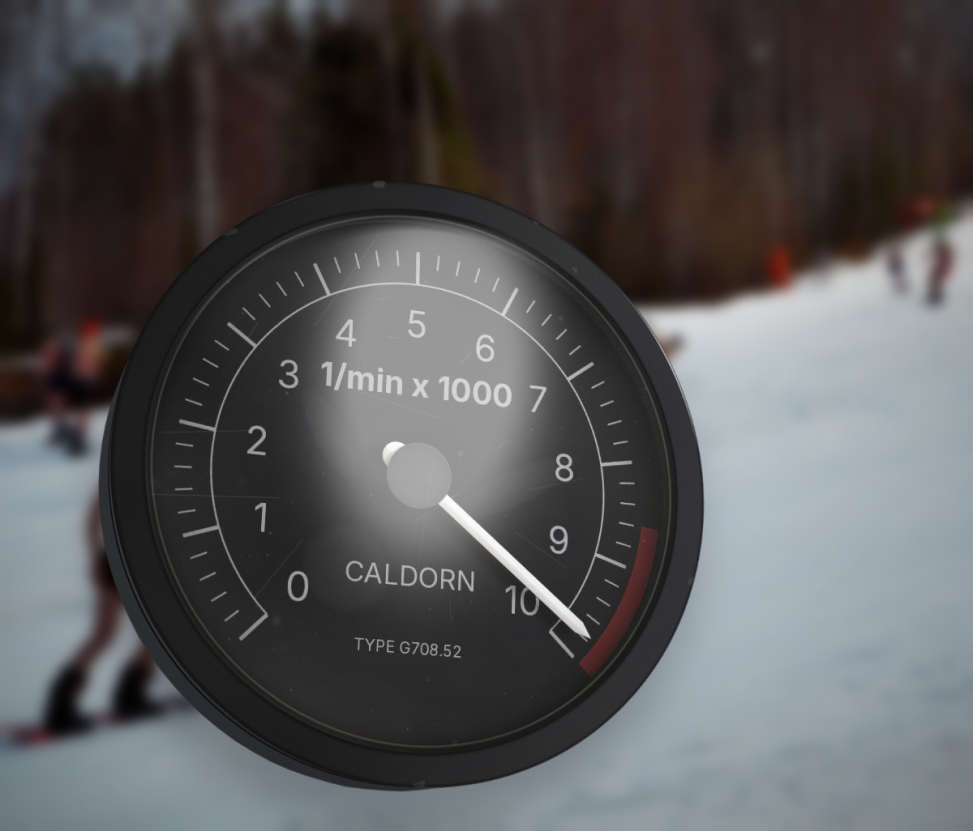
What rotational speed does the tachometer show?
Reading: 9800 rpm
